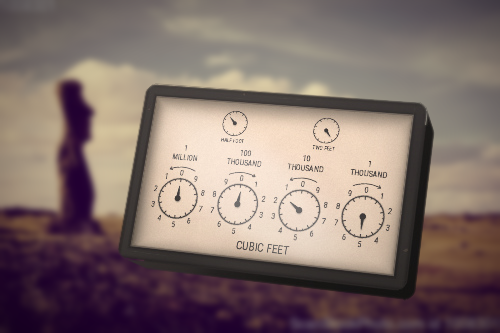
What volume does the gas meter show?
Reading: 1500 ft³
